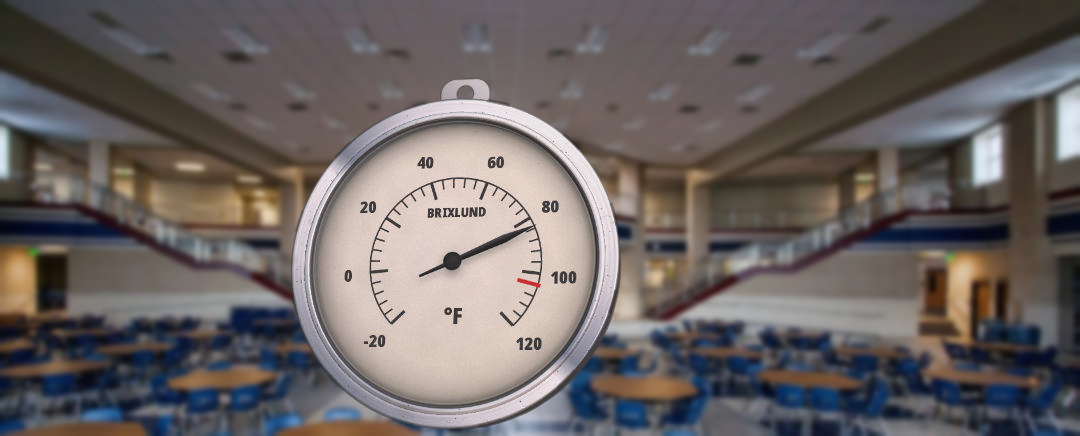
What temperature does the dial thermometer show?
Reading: 84 °F
